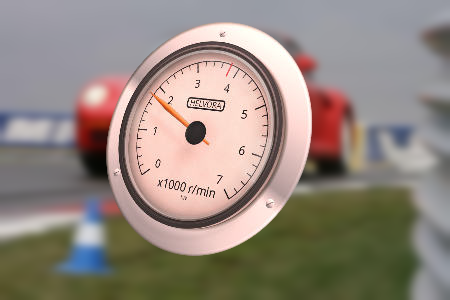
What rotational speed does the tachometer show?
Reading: 1800 rpm
